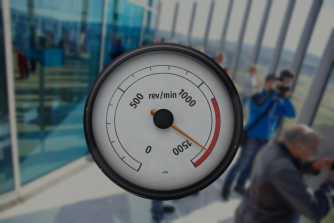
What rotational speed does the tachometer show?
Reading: 1400 rpm
